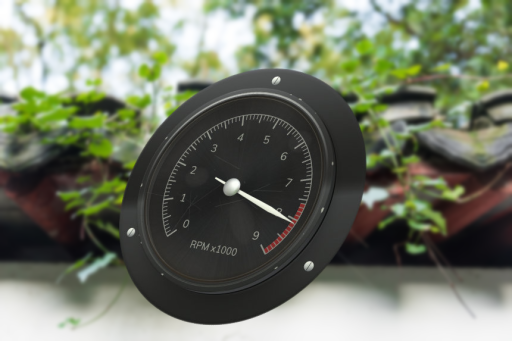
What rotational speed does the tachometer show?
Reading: 8100 rpm
